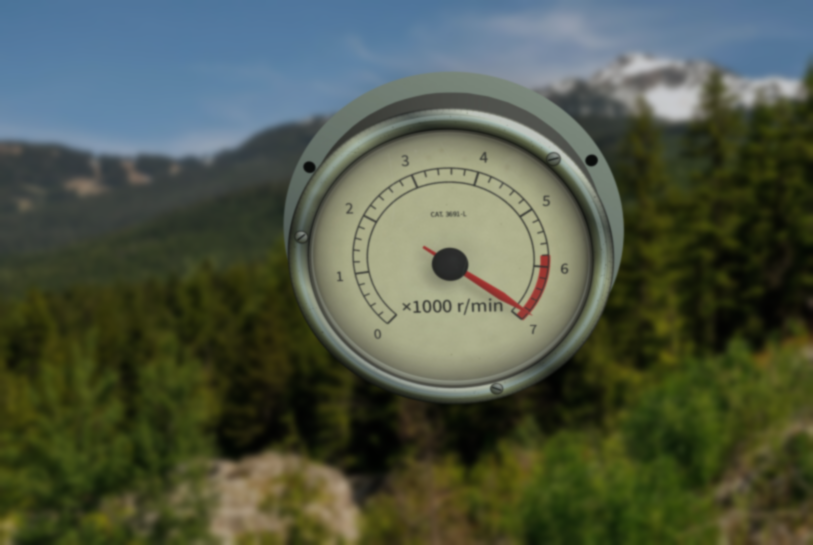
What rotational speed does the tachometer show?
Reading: 6800 rpm
